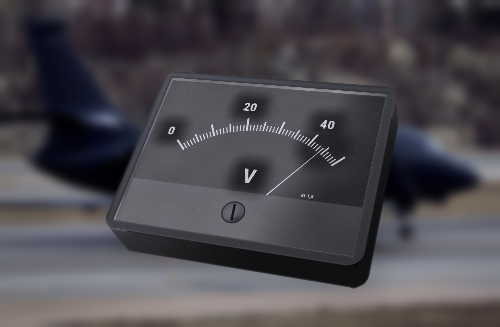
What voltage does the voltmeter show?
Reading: 45 V
